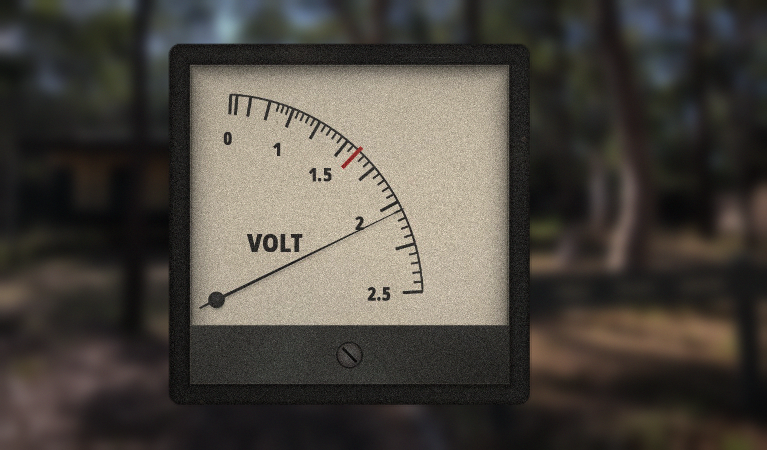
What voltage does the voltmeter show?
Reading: 2.05 V
